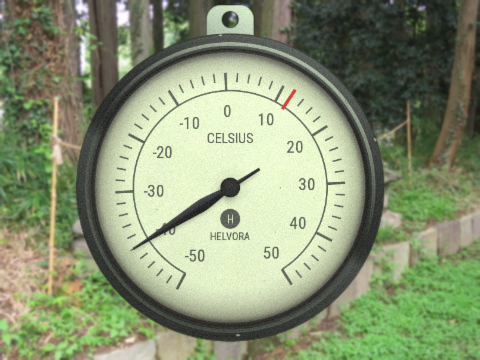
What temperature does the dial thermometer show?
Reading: -40 °C
